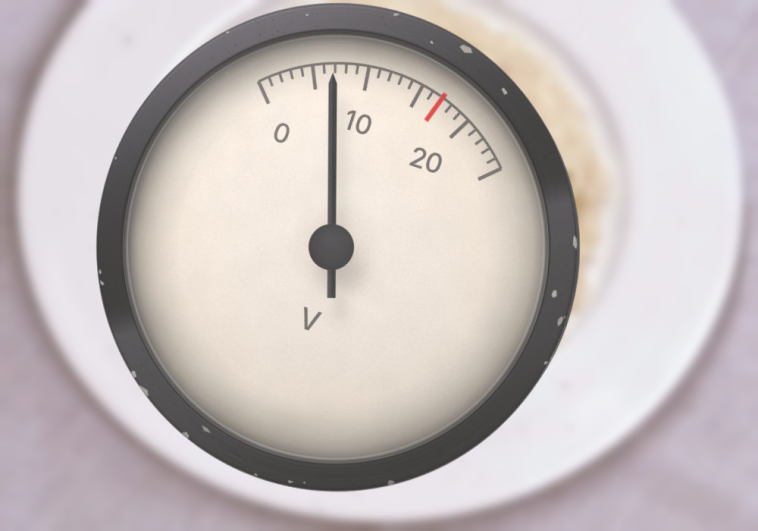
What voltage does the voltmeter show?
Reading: 7 V
